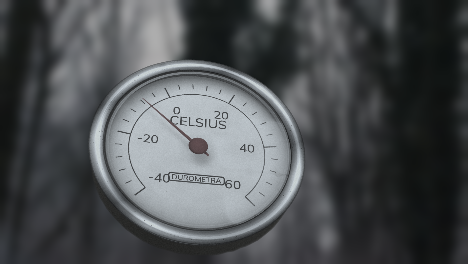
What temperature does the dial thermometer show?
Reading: -8 °C
